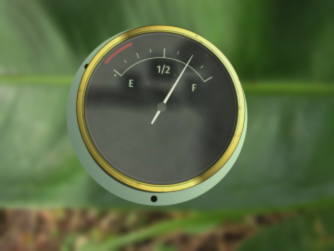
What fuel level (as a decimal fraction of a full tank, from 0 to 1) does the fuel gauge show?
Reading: 0.75
